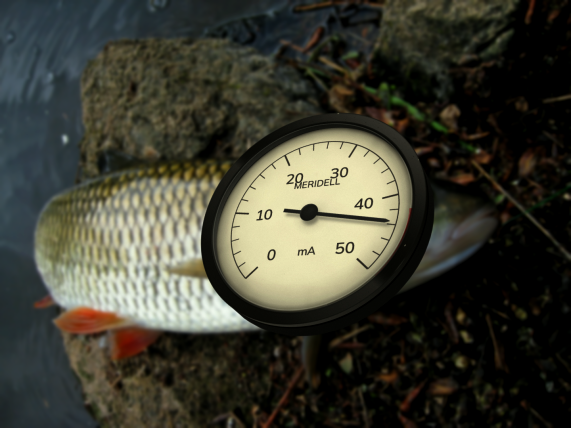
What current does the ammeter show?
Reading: 44 mA
